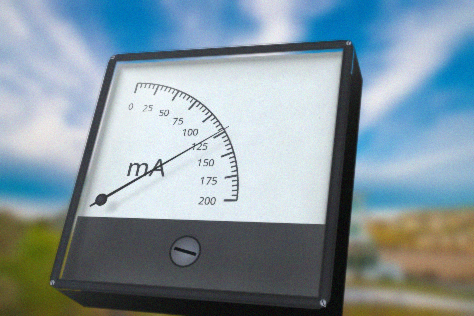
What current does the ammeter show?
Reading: 125 mA
